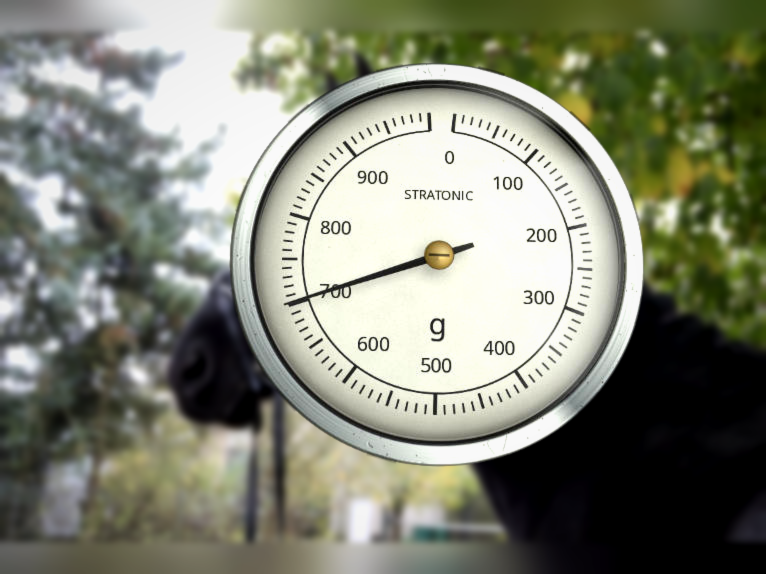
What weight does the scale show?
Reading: 700 g
